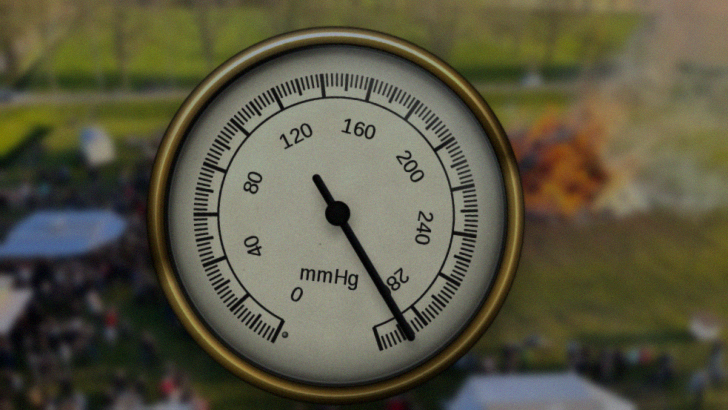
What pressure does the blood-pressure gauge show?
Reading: 288 mmHg
